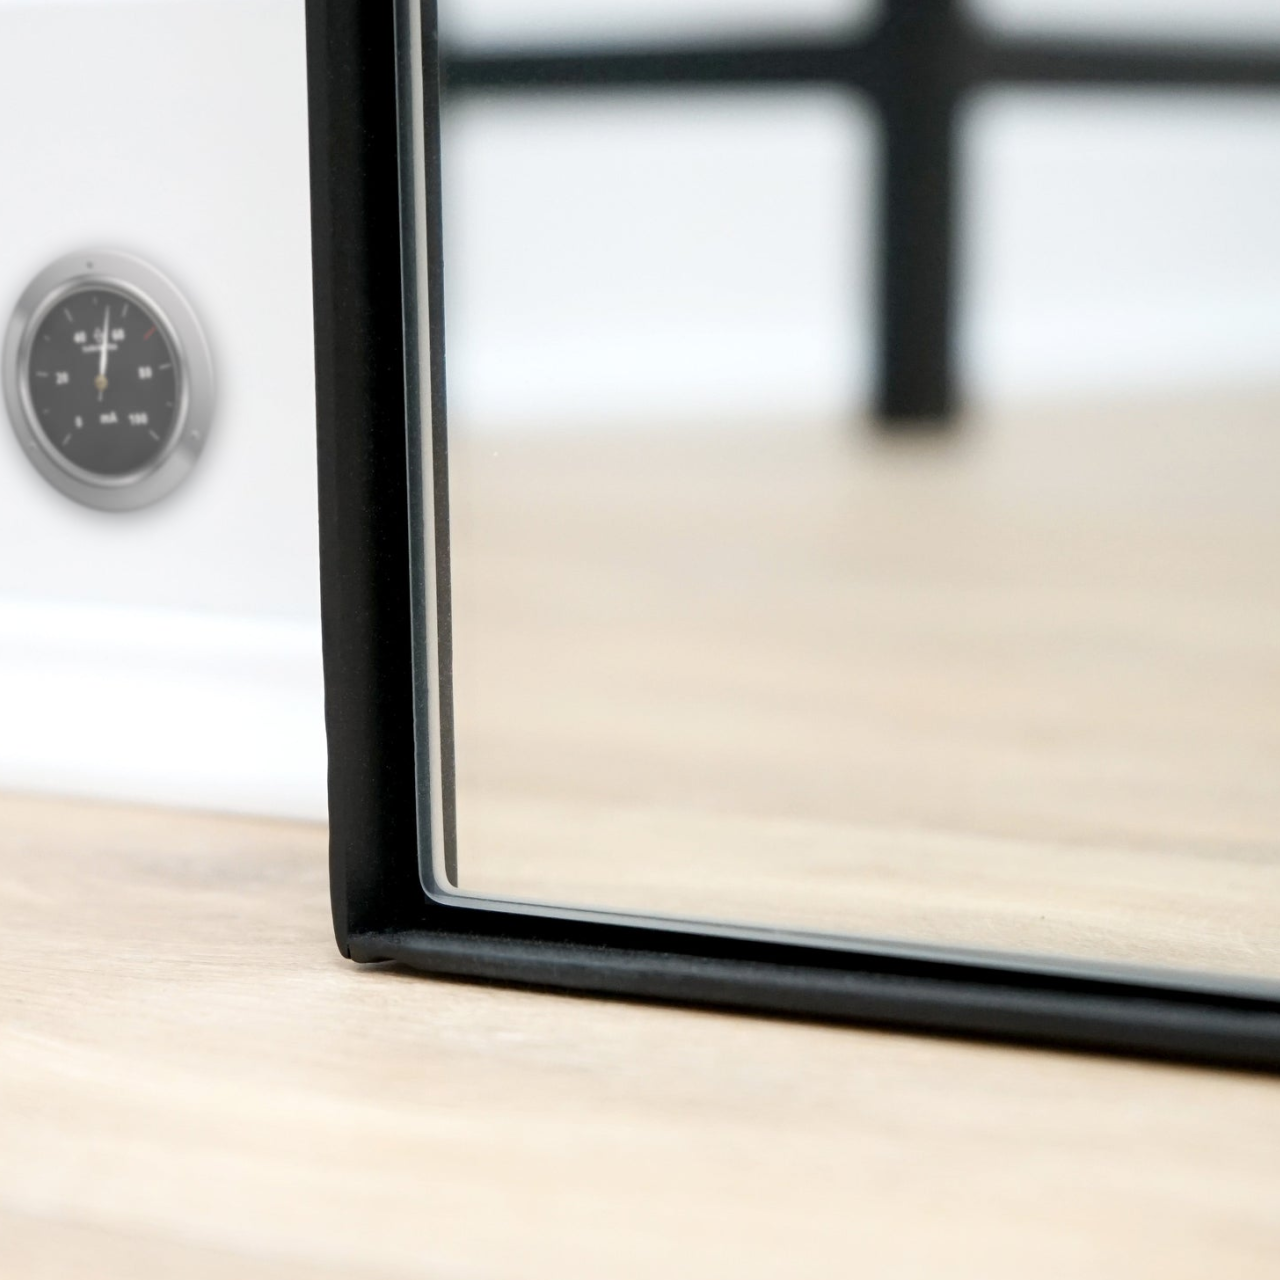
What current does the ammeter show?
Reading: 55 mA
